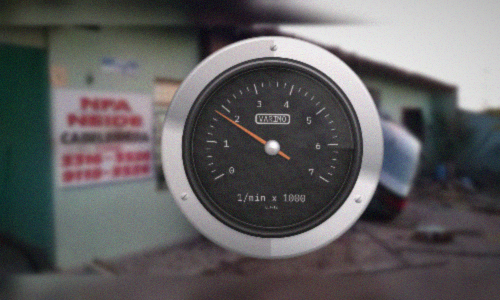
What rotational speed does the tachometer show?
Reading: 1800 rpm
